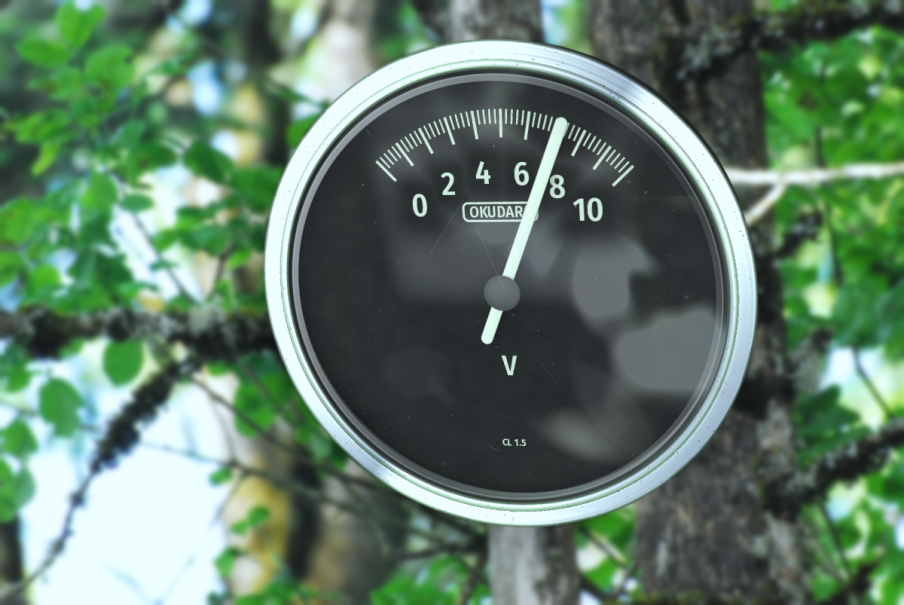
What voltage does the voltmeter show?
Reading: 7.2 V
